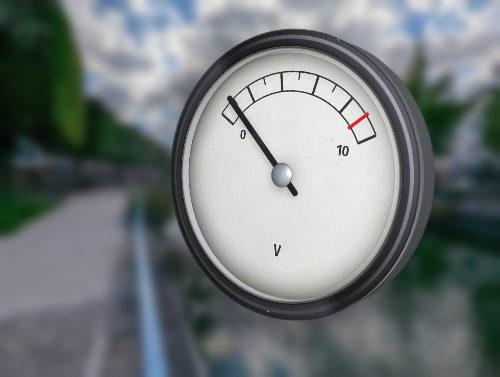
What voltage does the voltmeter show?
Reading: 1 V
